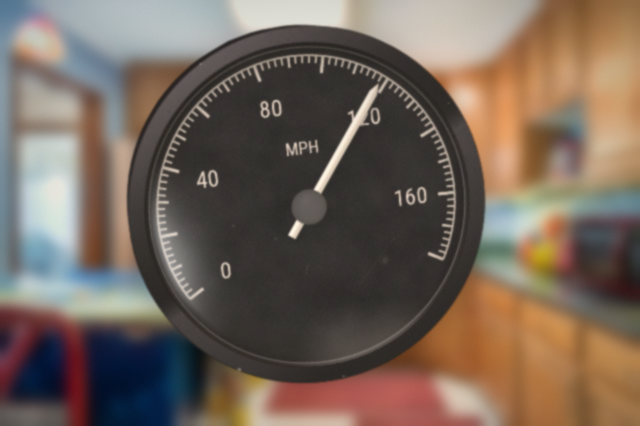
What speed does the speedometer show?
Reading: 118 mph
